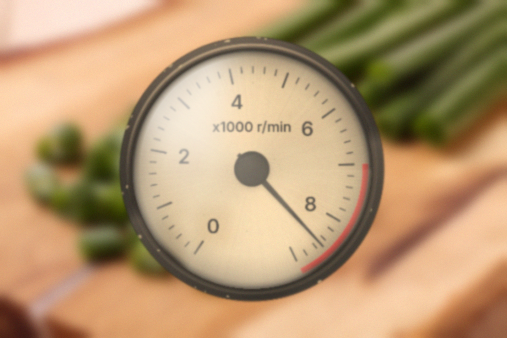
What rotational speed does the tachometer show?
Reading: 8500 rpm
